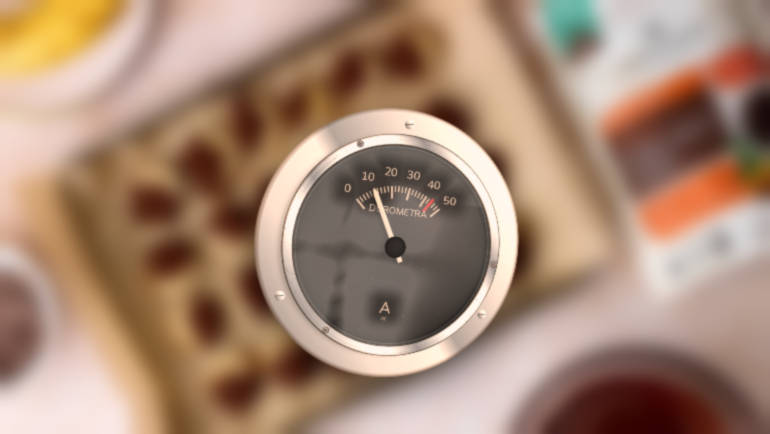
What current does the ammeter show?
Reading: 10 A
